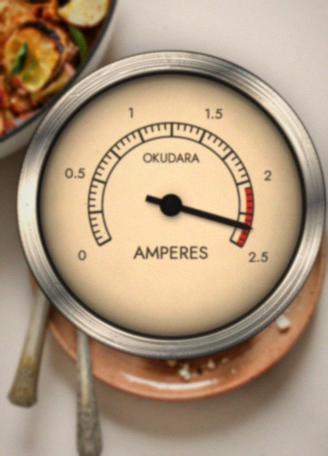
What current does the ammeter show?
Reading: 2.35 A
